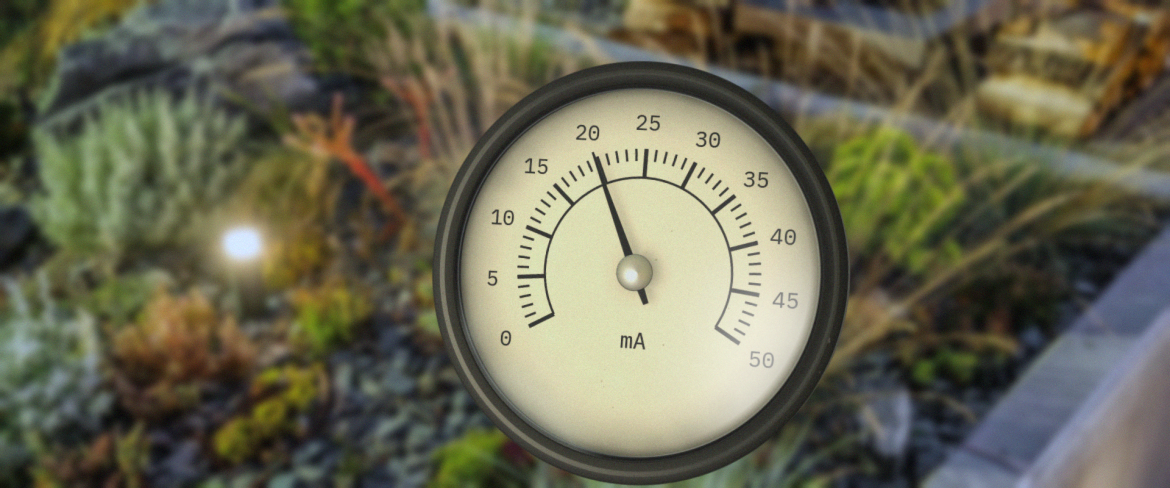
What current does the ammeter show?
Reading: 20 mA
